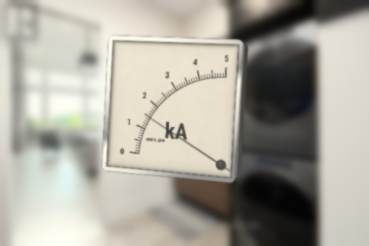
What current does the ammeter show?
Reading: 1.5 kA
